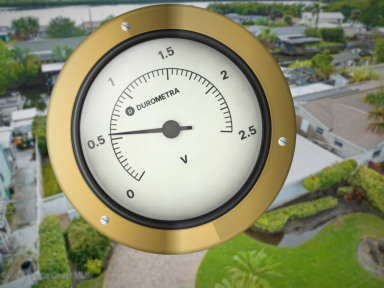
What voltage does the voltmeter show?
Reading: 0.55 V
